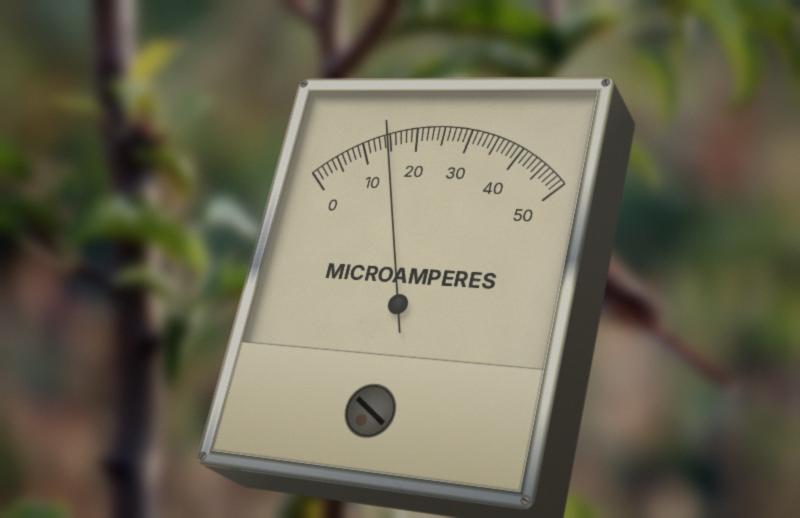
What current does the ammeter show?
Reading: 15 µA
